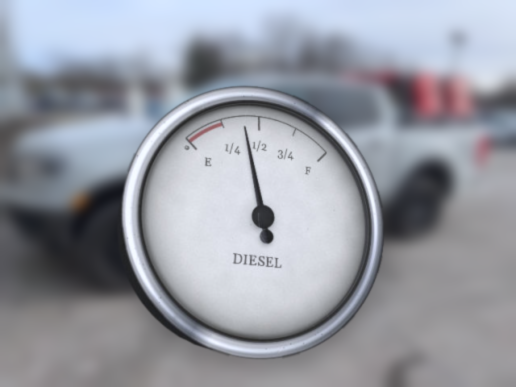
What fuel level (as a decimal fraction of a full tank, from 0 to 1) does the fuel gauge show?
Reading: 0.375
